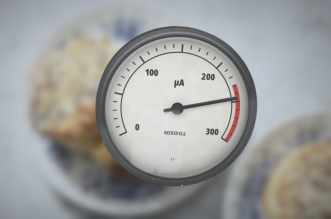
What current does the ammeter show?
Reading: 245 µA
